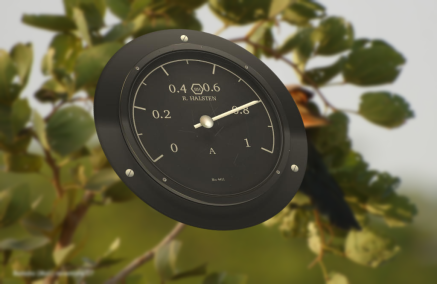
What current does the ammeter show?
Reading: 0.8 A
